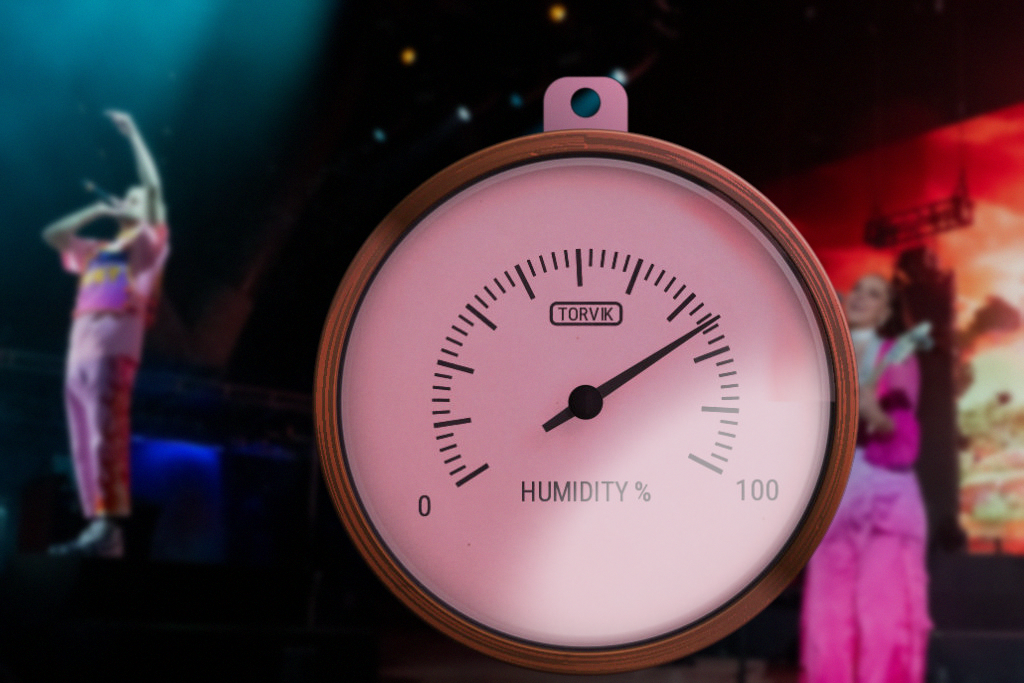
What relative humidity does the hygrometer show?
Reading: 75 %
